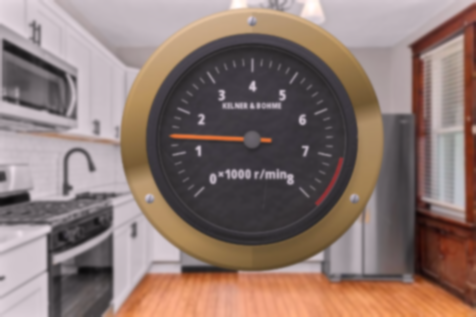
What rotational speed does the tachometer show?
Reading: 1400 rpm
